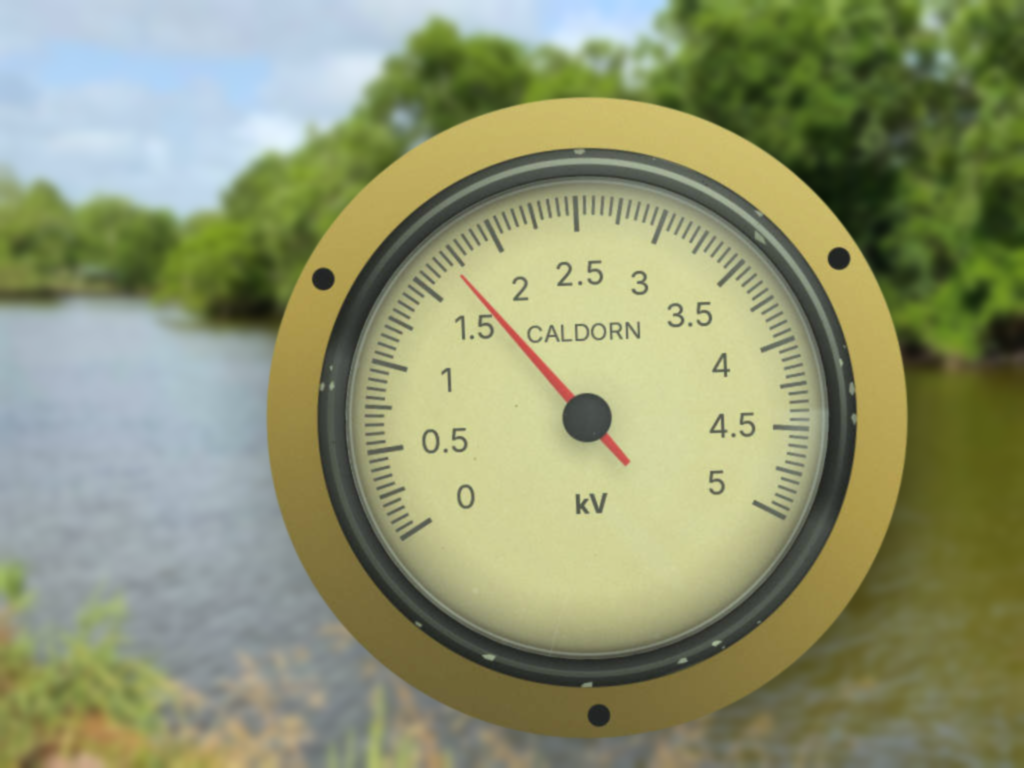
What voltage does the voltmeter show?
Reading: 1.7 kV
